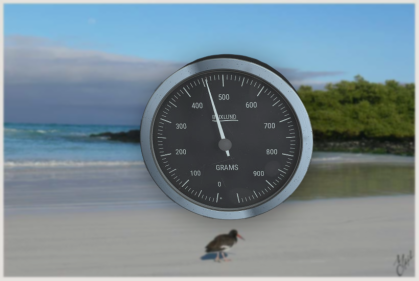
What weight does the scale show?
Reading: 460 g
